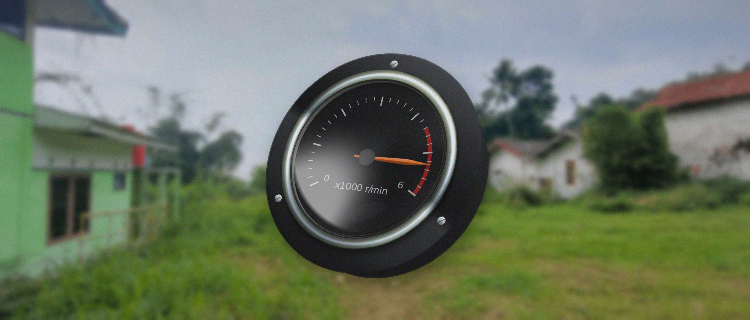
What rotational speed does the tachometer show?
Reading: 5300 rpm
